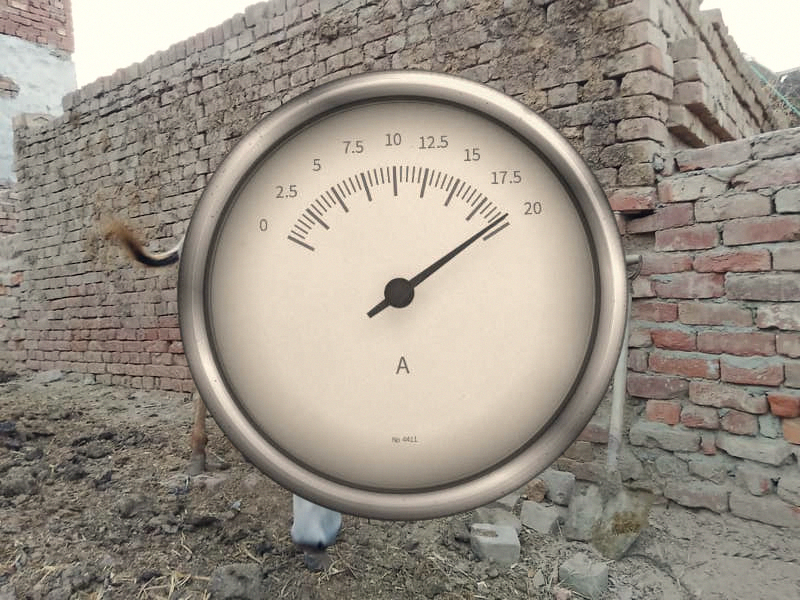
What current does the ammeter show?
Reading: 19.5 A
